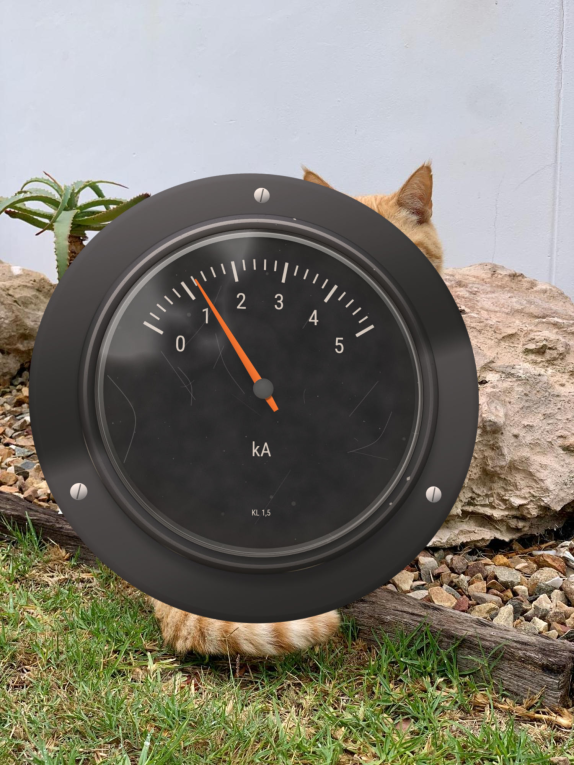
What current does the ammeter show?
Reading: 1.2 kA
